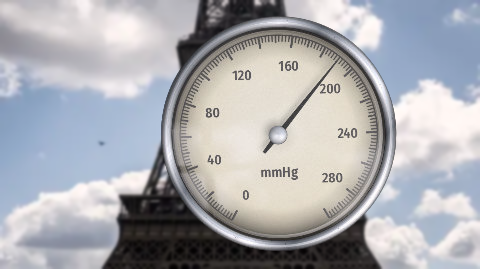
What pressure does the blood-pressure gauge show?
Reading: 190 mmHg
